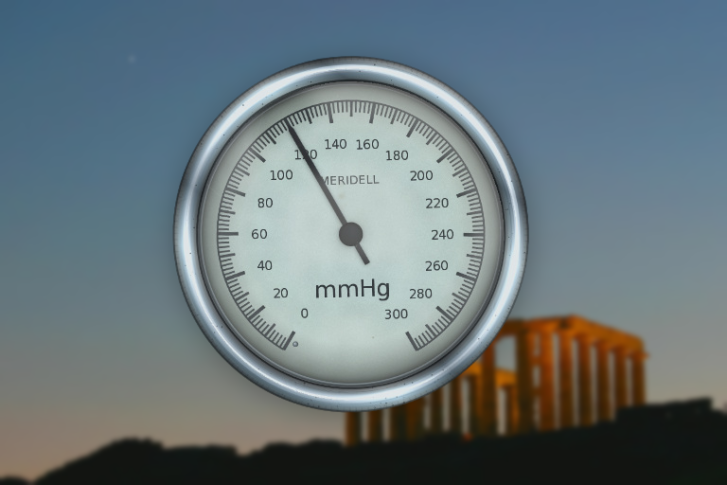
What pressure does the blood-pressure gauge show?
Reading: 120 mmHg
